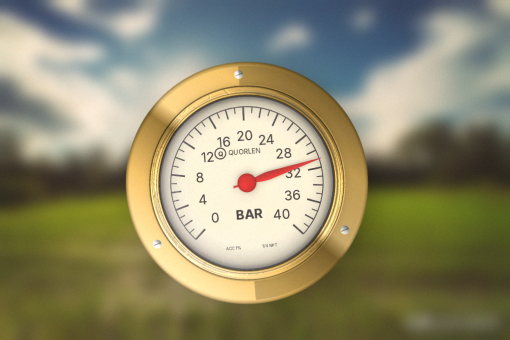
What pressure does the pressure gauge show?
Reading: 31 bar
